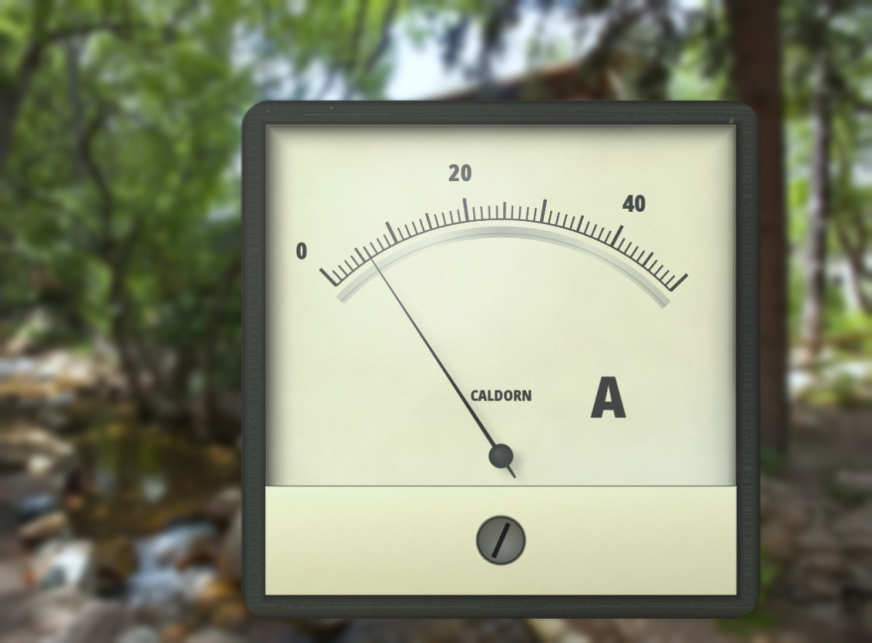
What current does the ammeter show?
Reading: 6 A
